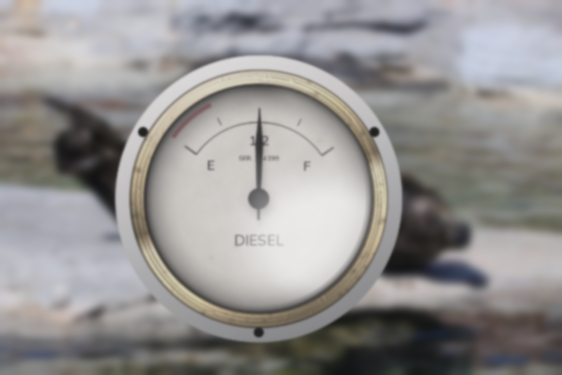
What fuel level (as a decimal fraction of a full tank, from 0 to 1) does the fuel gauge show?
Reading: 0.5
